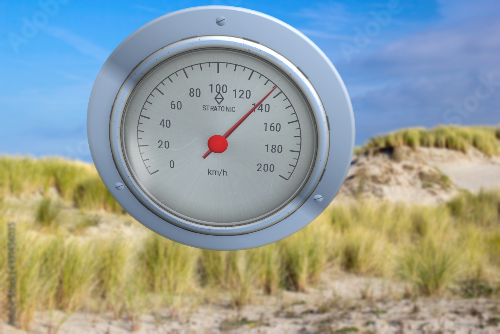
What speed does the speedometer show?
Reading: 135 km/h
